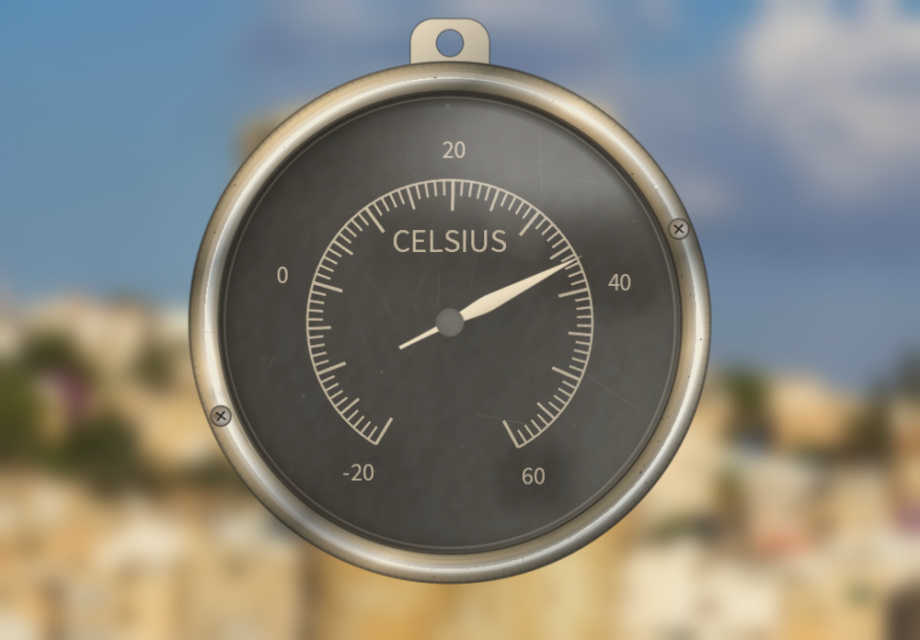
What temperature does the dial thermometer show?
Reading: 36.5 °C
